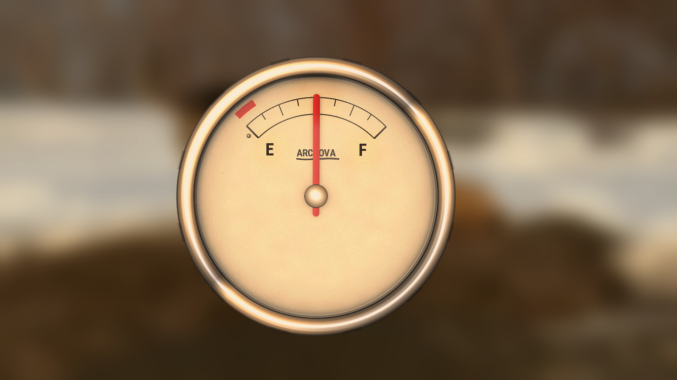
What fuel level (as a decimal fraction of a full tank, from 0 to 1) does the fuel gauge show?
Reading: 0.5
